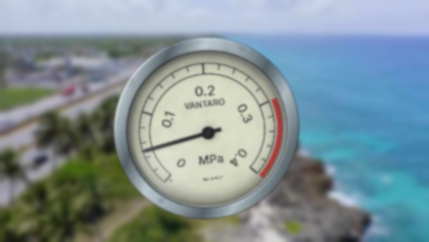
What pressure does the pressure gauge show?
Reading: 0.05 MPa
